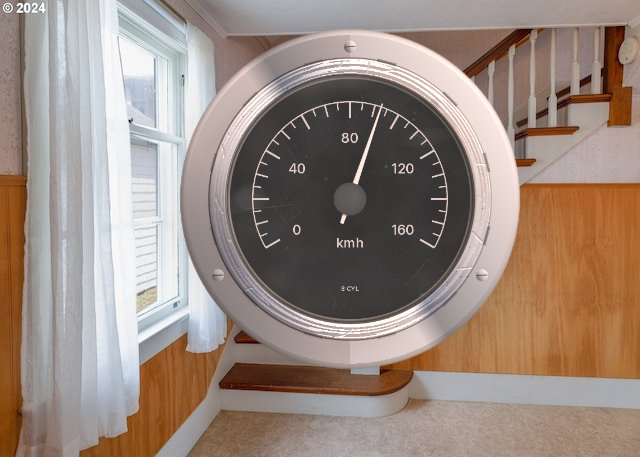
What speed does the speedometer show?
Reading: 92.5 km/h
